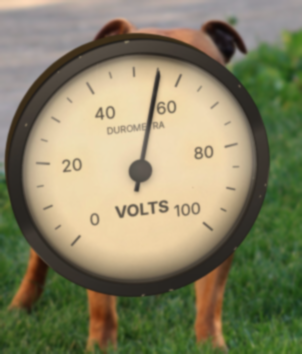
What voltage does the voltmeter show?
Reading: 55 V
